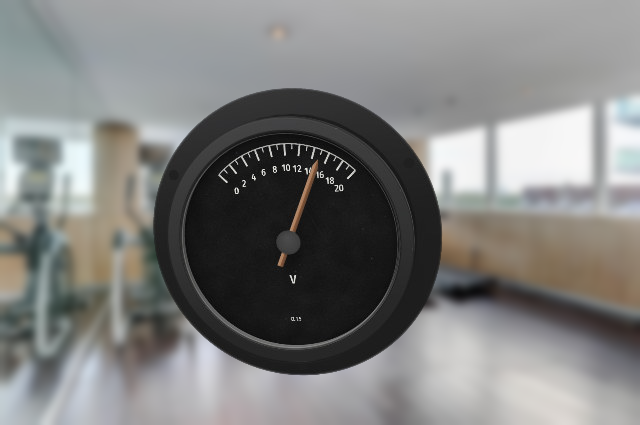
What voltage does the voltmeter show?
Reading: 15 V
